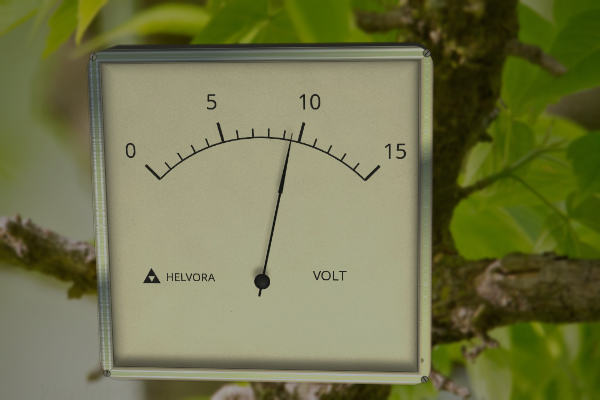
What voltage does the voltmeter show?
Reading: 9.5 V
